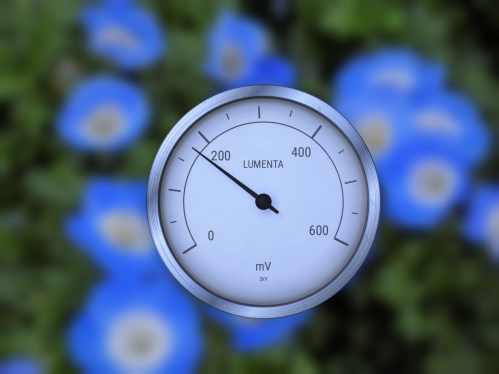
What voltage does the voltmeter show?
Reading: 175 mV
